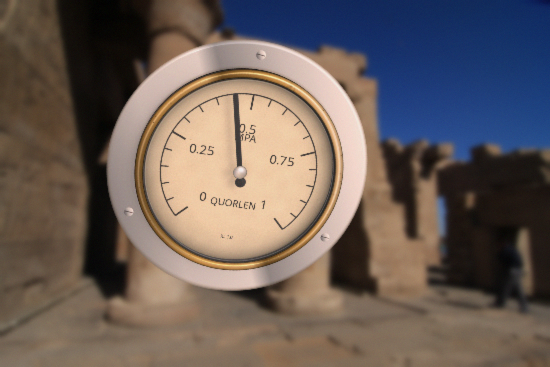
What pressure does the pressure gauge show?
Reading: 0.45 MPa
